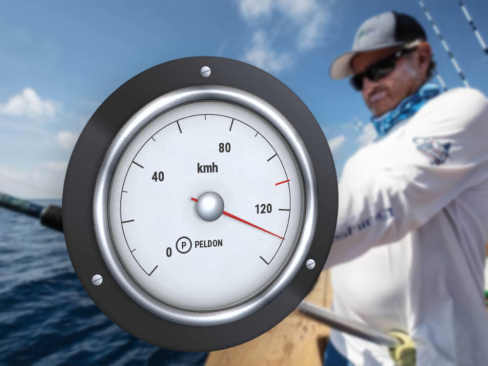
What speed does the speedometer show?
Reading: 130 km/h
